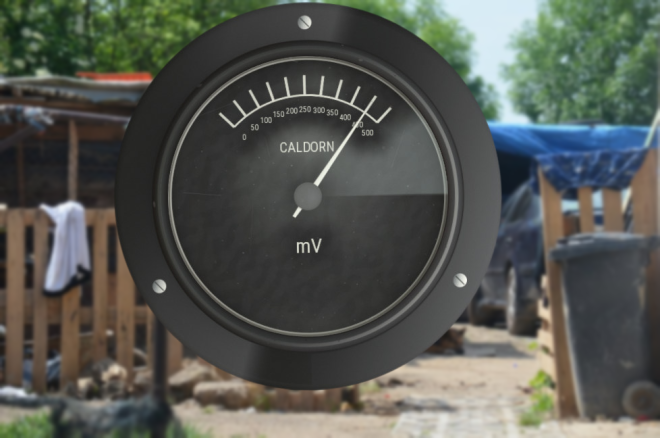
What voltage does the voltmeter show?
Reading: 450 mV
